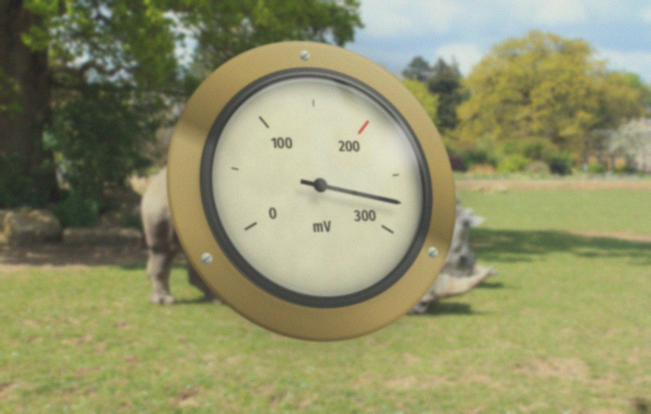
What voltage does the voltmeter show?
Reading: 275 mV
